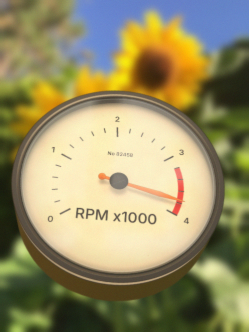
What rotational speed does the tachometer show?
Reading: 3800 rpm
